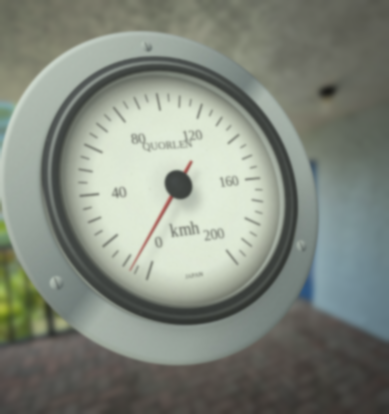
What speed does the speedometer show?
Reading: 7.5 km/h
